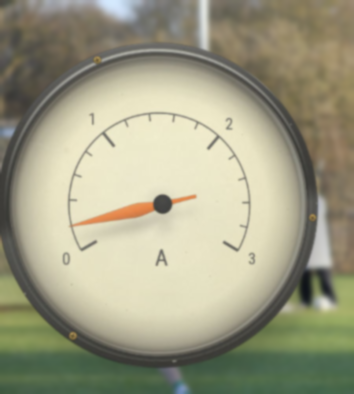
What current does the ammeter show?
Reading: 0.2 A
